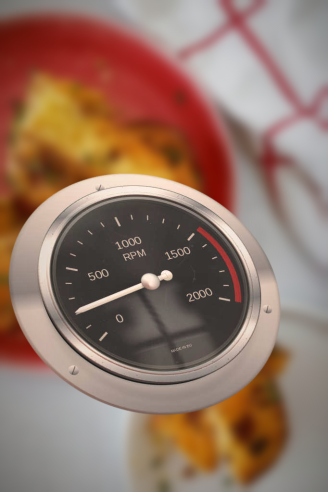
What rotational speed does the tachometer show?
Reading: 200 rpm
